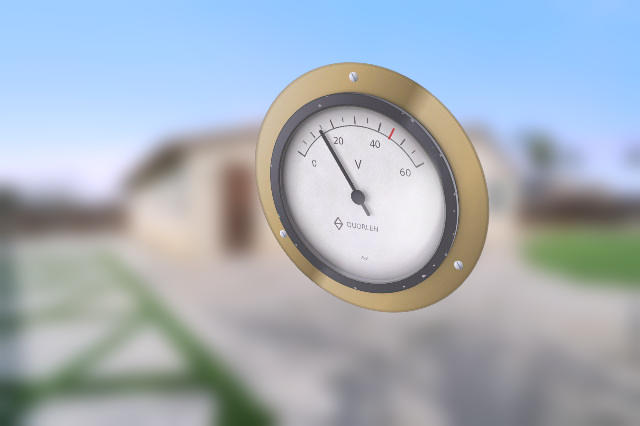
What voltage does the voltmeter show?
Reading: 15 V
